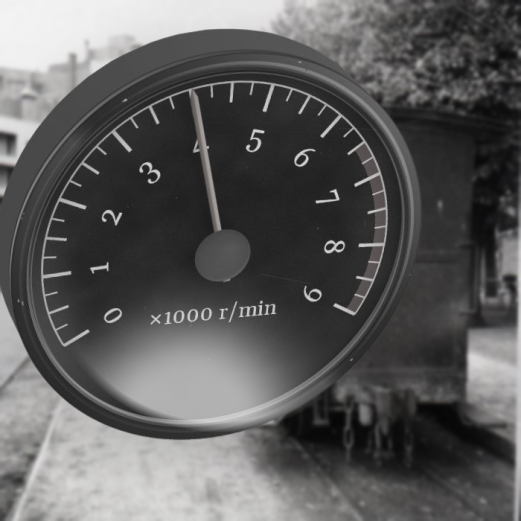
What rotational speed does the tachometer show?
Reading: 4000 rpm
